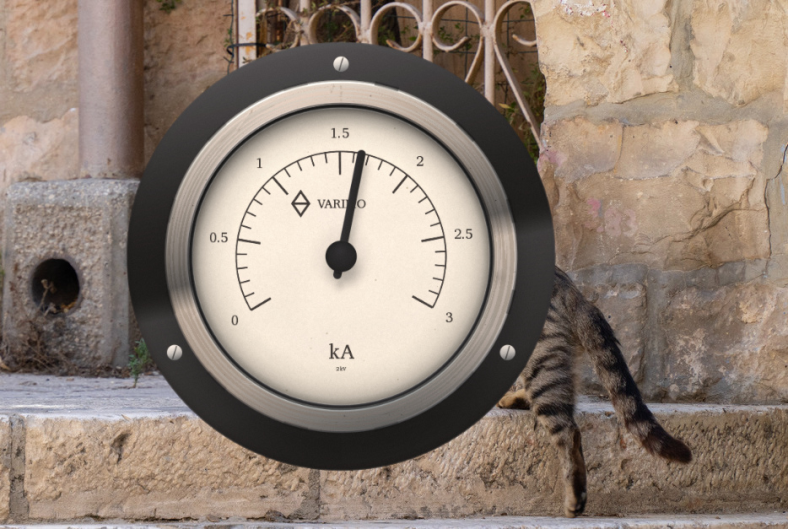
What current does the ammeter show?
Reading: 1.65 kA
